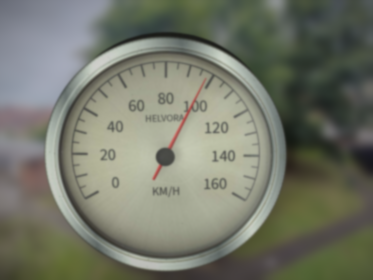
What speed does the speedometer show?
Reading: 97.5 km/h
